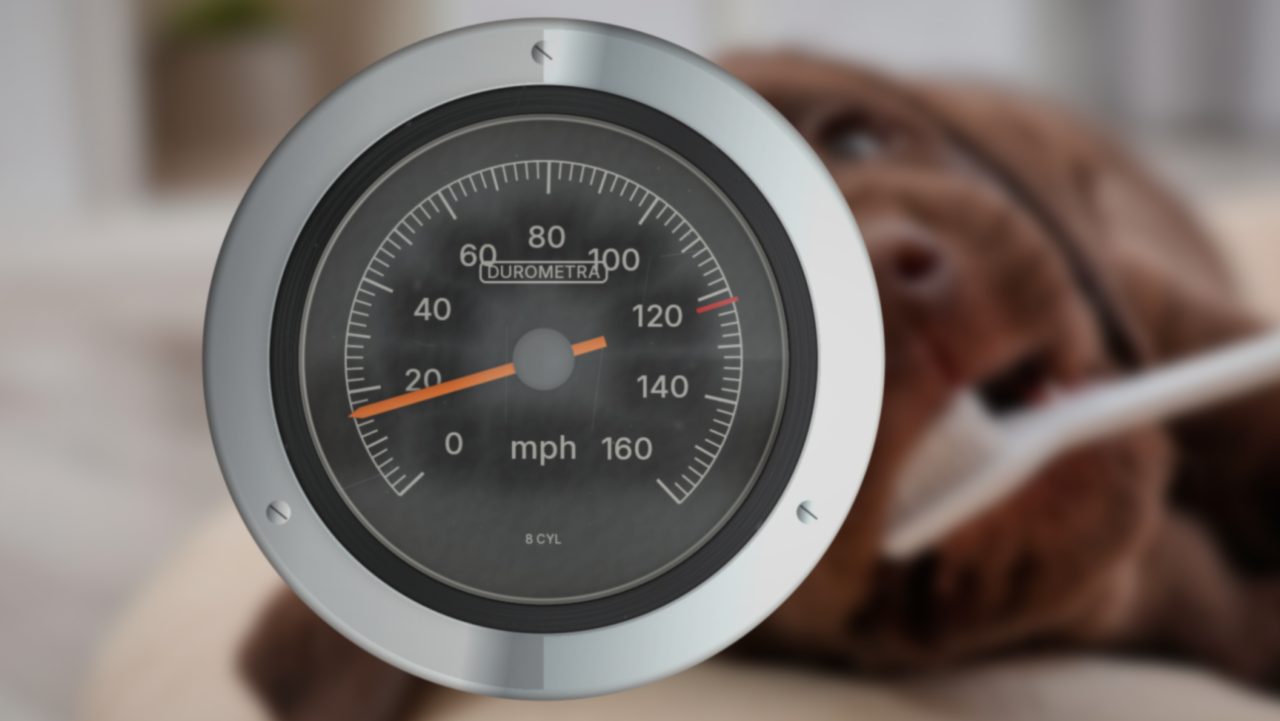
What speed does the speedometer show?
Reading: 16 mph
